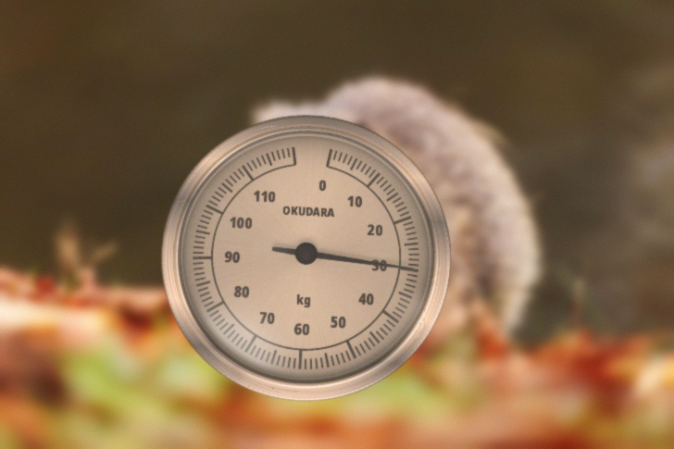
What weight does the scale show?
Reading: 30 kg
